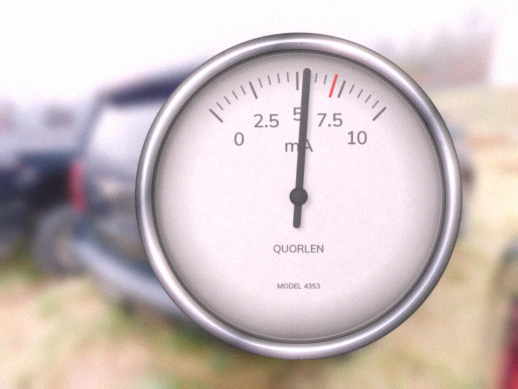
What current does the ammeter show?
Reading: 5.5 mA
